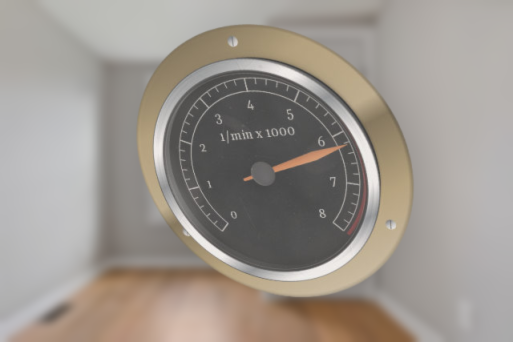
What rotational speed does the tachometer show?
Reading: 6200 rpm
